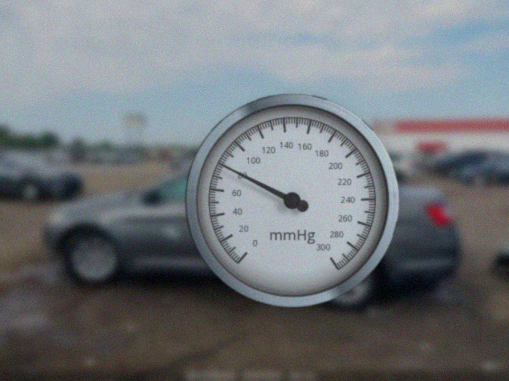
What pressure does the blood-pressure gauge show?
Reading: 80 mmHg
